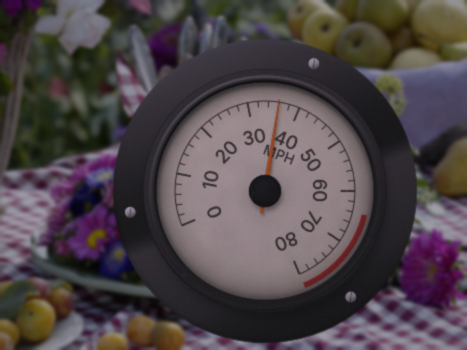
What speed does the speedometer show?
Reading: 36 mph
